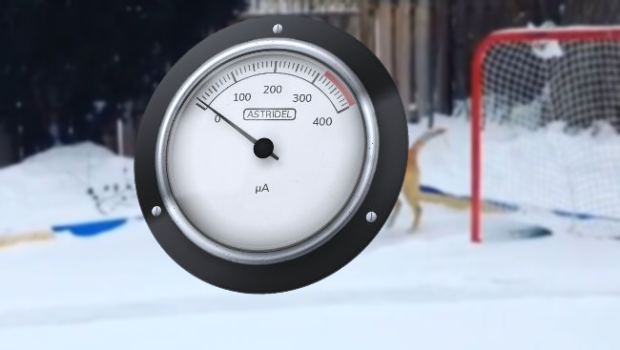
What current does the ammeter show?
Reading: 10 µA
